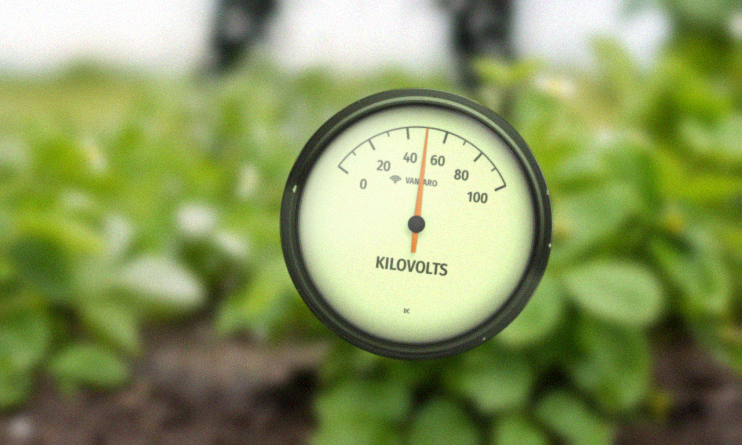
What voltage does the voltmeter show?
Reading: 50 kV
